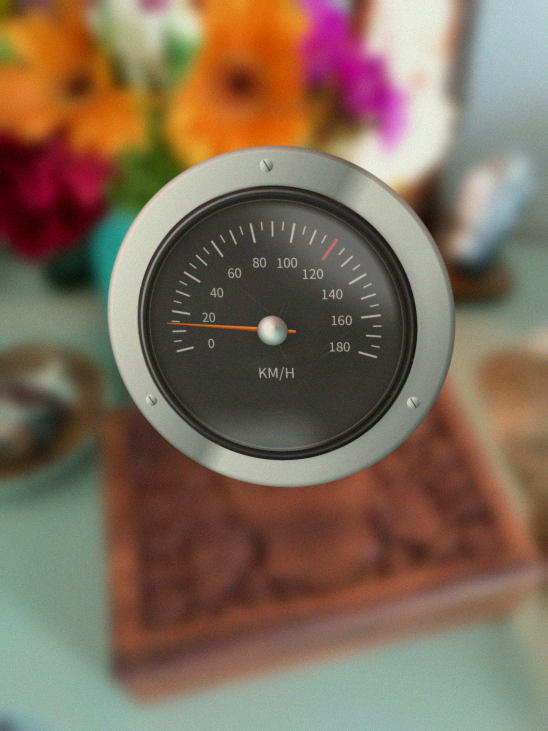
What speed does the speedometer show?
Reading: 15 km/h
